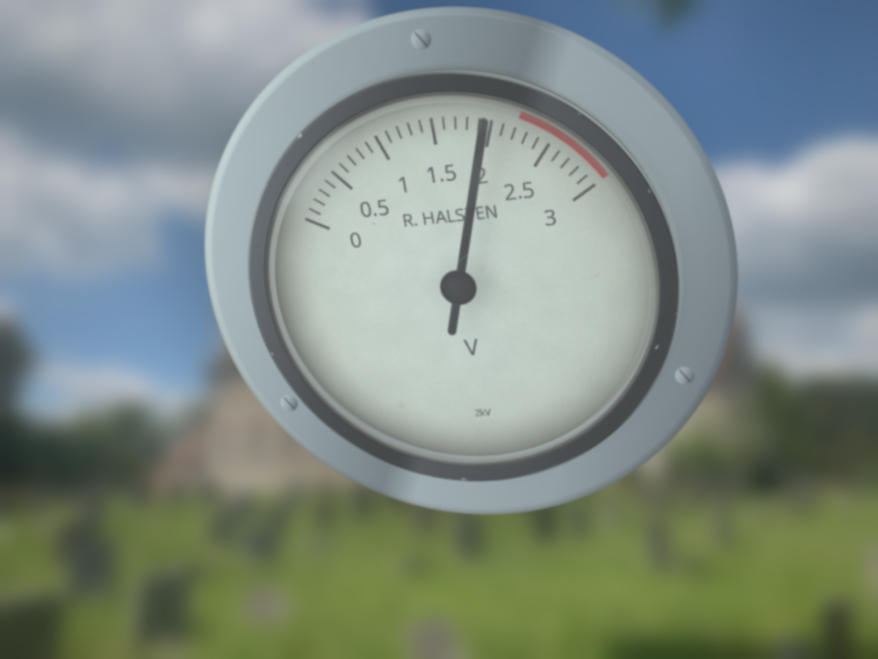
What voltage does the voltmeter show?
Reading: 1.95 V
